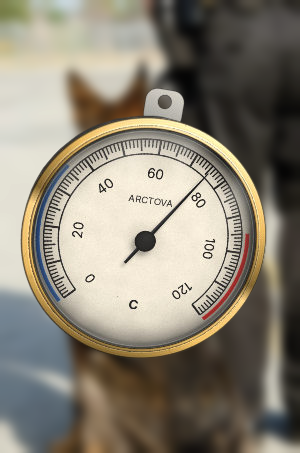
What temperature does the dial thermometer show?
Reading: 75 °C
